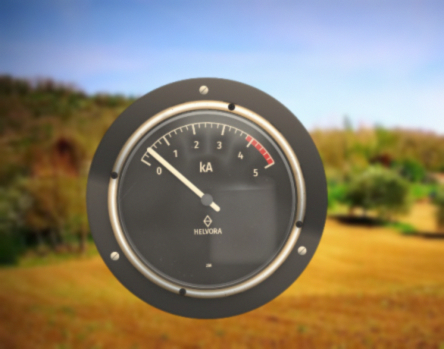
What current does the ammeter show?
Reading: 0.4 kA
